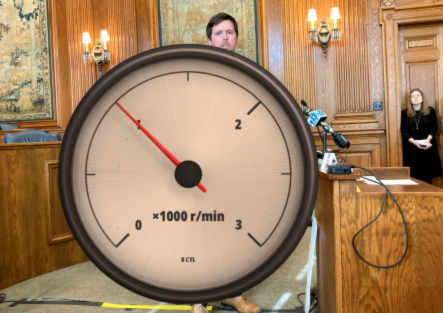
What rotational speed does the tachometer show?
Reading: 1000 rpm
